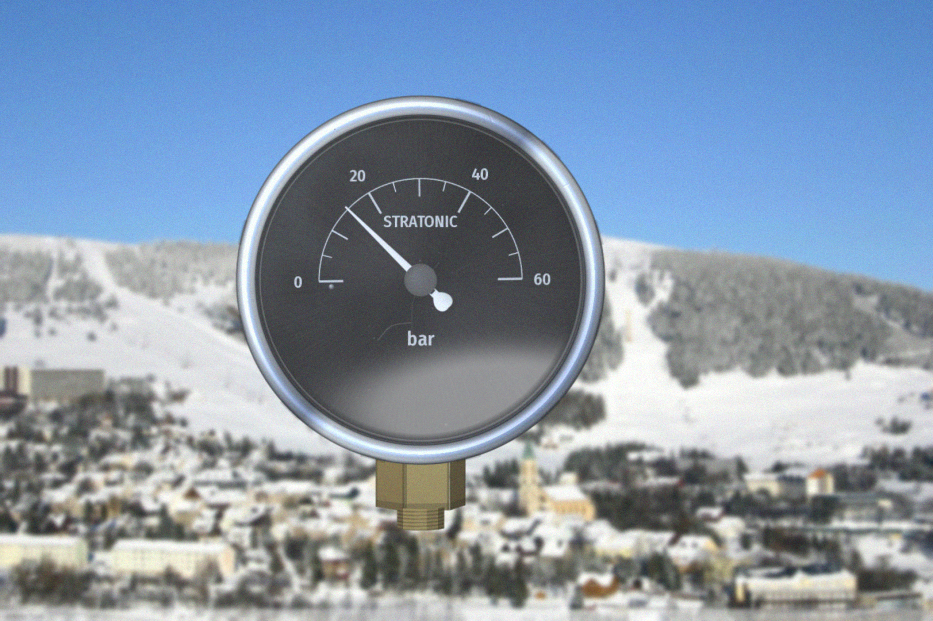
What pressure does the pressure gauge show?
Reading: 15 bar
